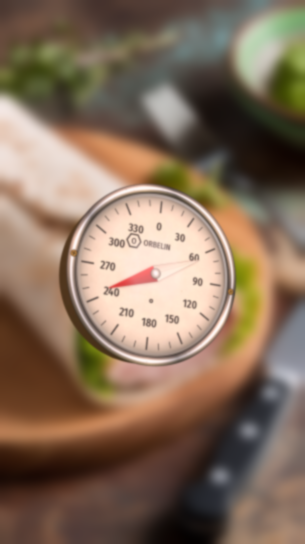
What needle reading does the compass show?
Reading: 245 °
